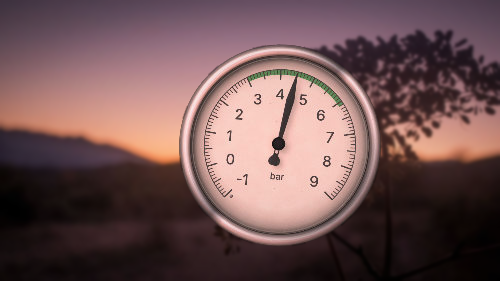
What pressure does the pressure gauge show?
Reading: 4.5 bar
